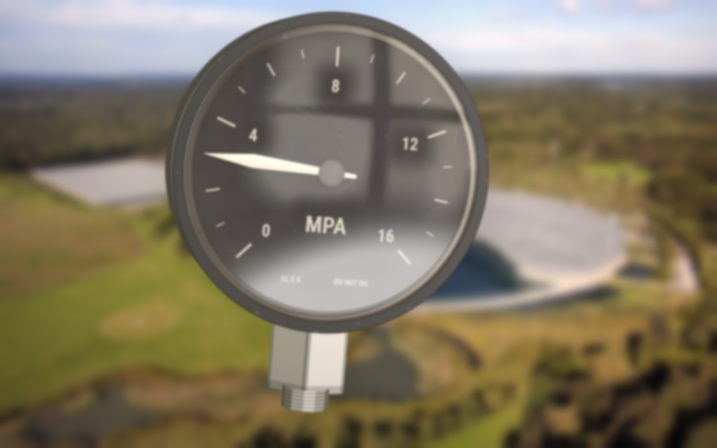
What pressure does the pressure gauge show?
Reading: 3 MPa
